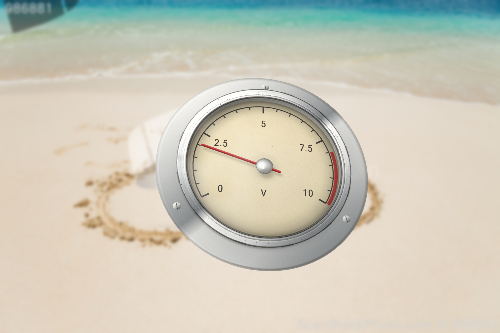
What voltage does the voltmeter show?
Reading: 2 V
